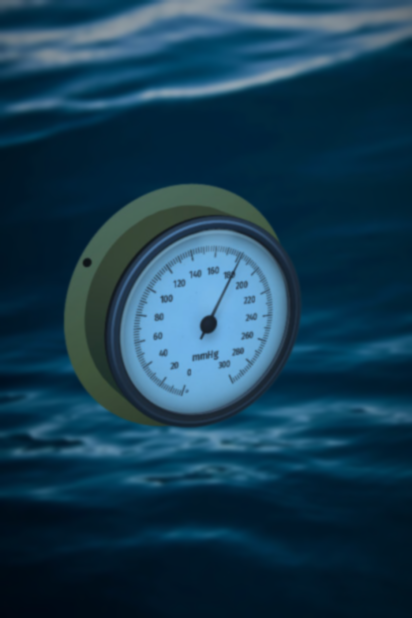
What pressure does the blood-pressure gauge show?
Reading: 180 mmHg
